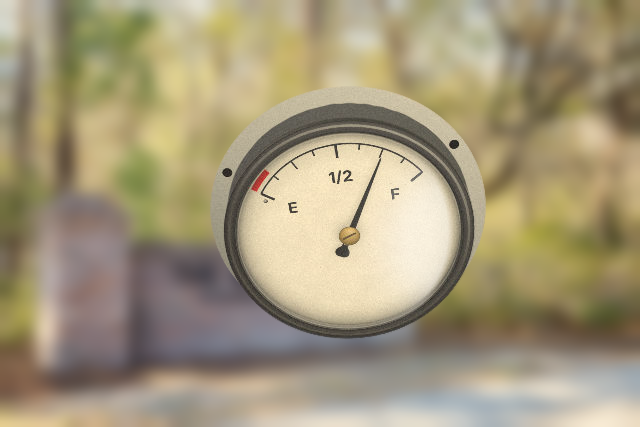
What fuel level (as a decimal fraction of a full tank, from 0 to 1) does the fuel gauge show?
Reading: 0.75
